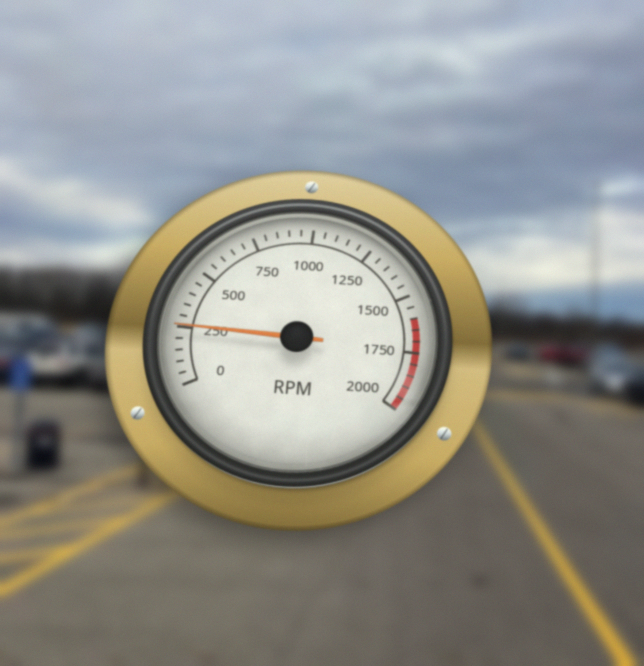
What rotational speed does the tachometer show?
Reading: 250 rpm
